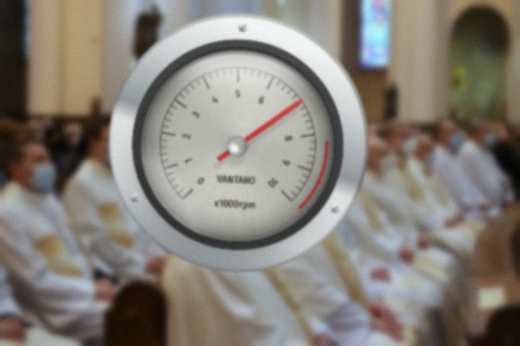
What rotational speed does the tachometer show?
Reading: 7000 rpm
